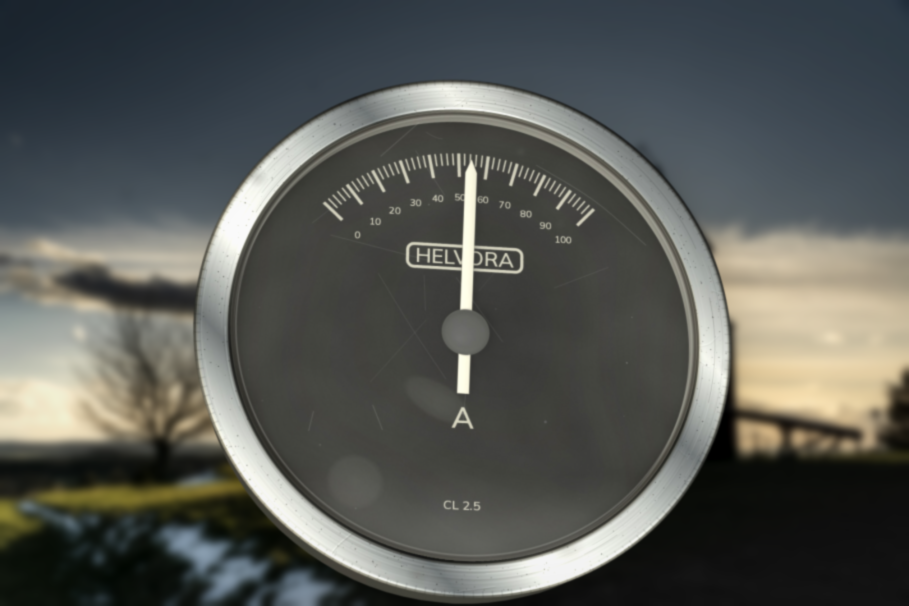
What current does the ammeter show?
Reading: 54 A
